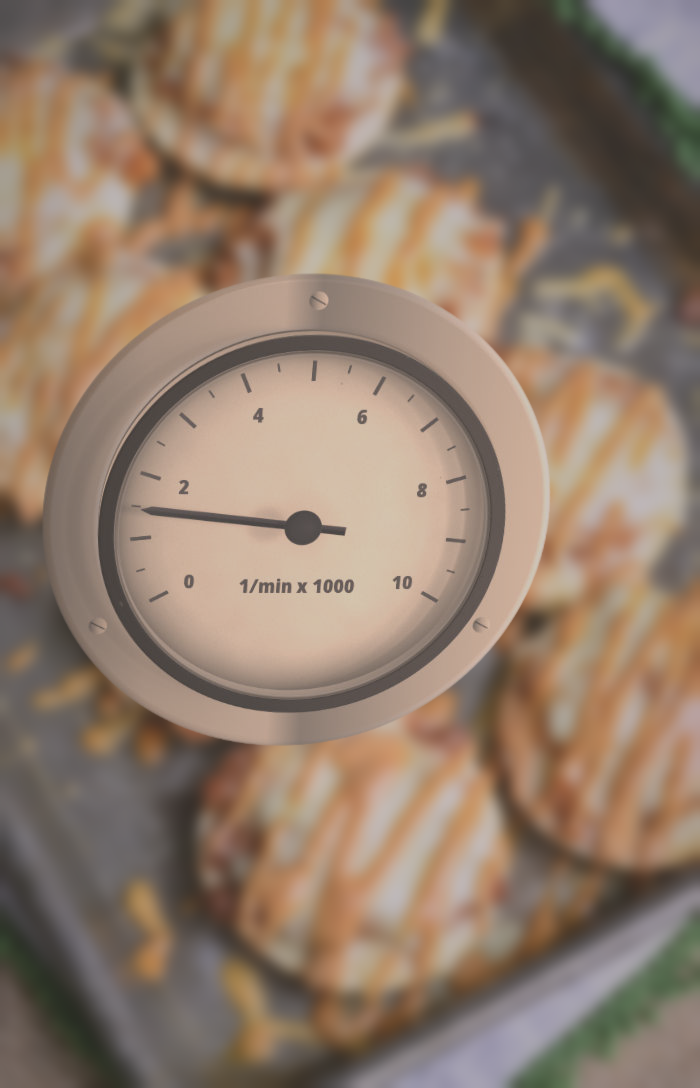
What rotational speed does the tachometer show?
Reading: 1500 rpm
